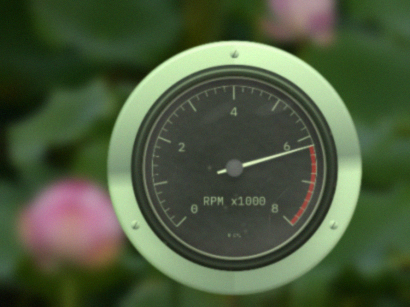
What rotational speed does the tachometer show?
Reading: 6200 rpm
